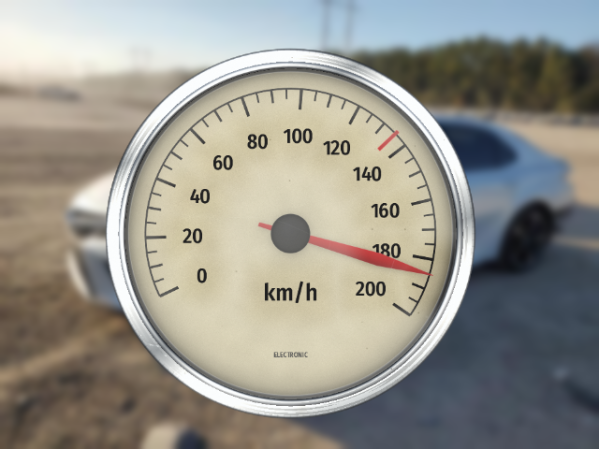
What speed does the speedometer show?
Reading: 185 km/h
